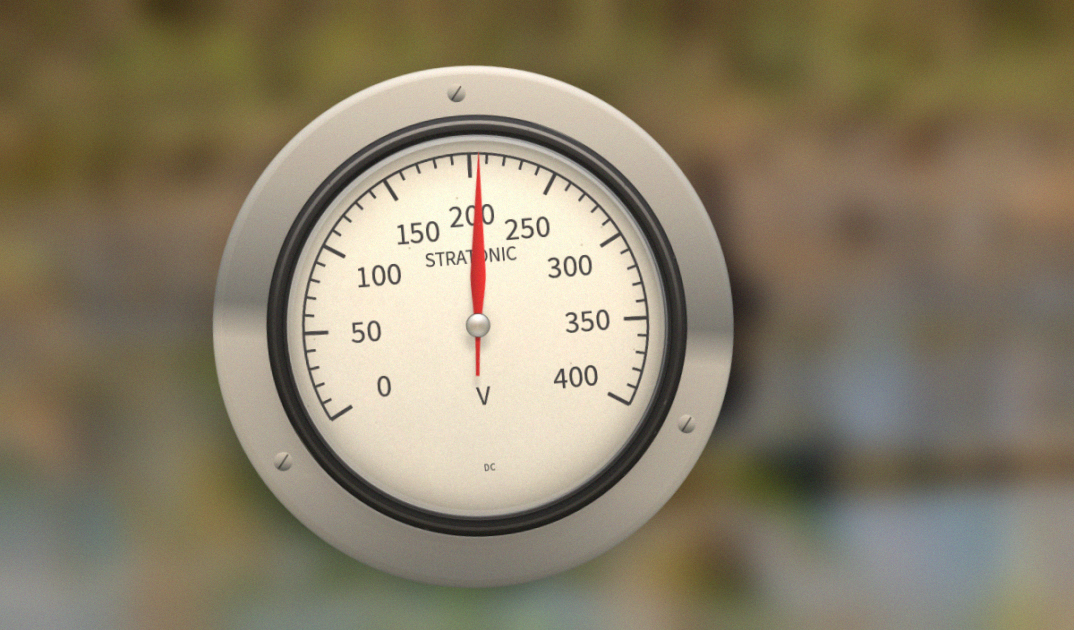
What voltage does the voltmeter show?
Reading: 205 V
